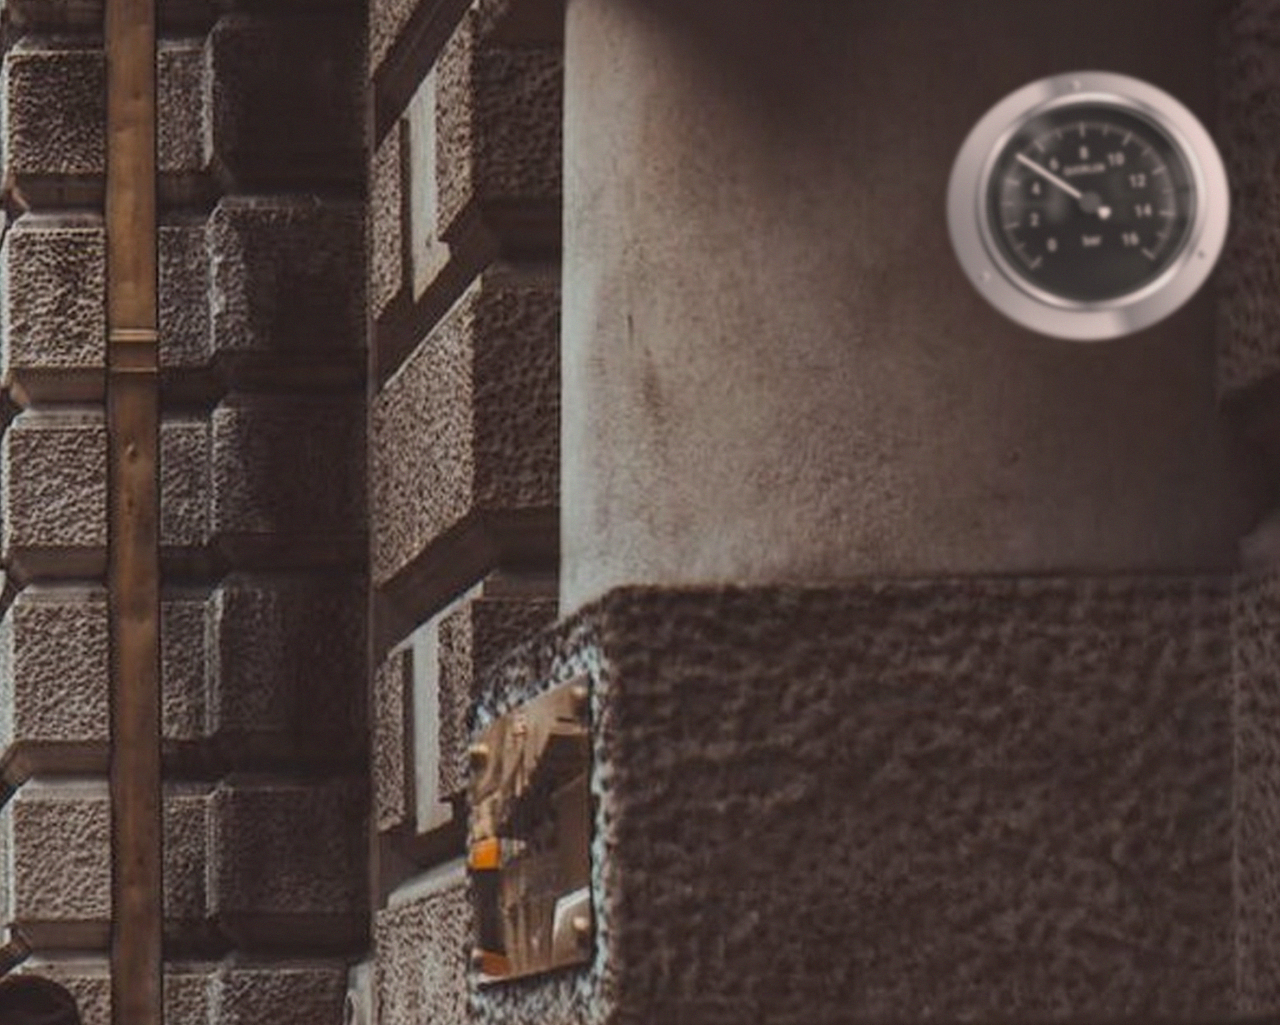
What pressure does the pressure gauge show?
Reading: 5 bar
